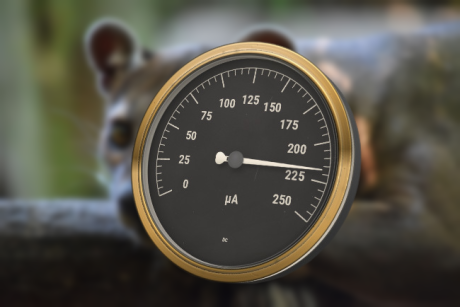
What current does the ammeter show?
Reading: 217.5 µA
